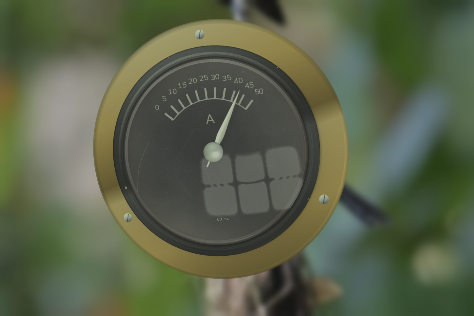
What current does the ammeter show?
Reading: 42.5 A
